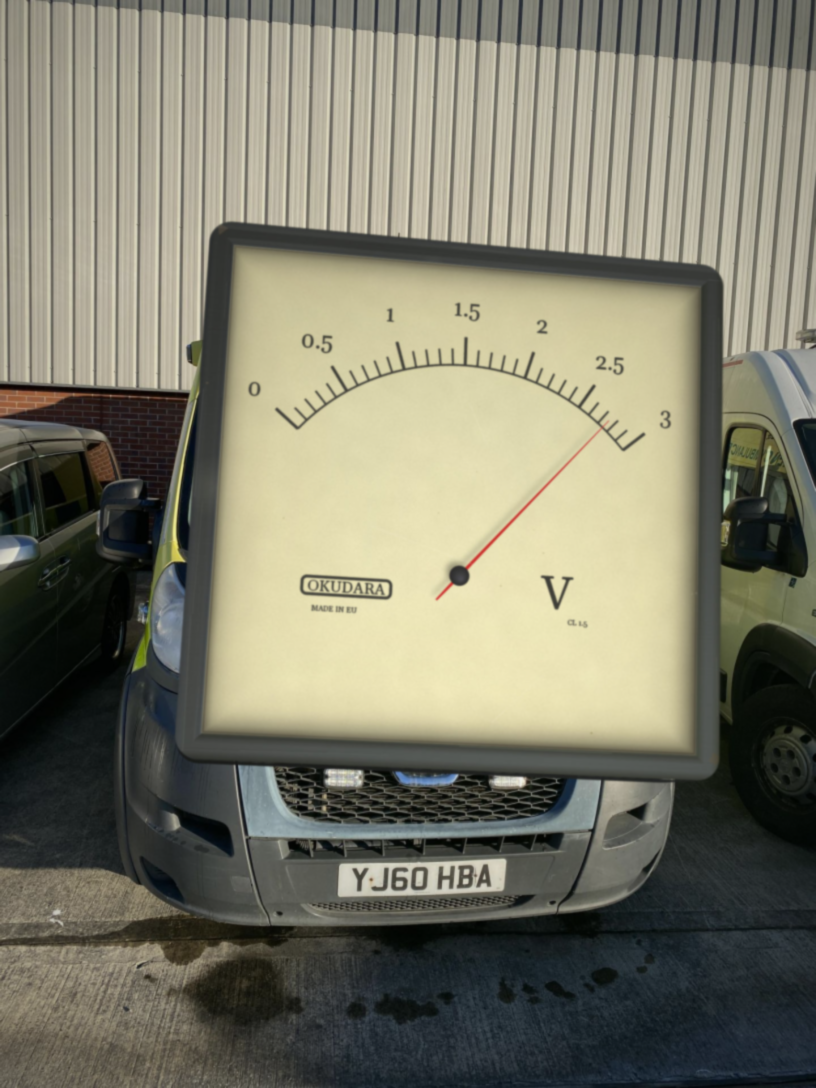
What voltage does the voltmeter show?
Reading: 2.75 V
